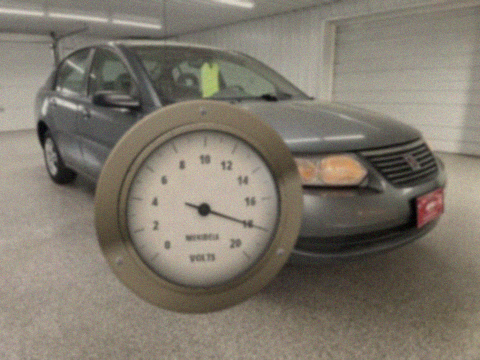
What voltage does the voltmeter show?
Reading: 18 V
